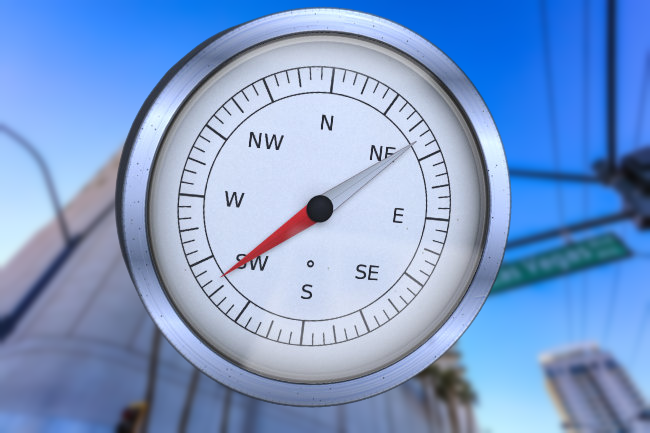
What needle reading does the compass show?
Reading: 230 °
